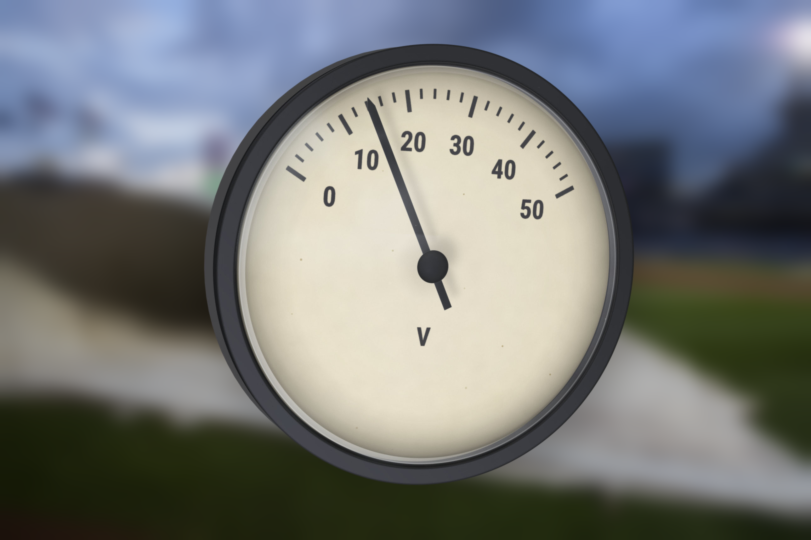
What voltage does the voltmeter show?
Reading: 14 V
